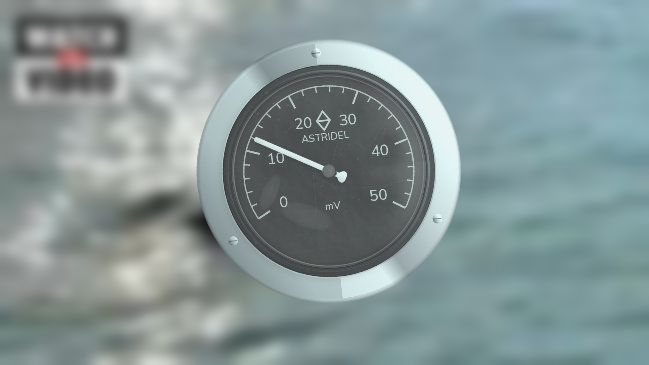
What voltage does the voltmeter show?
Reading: 12 mV
